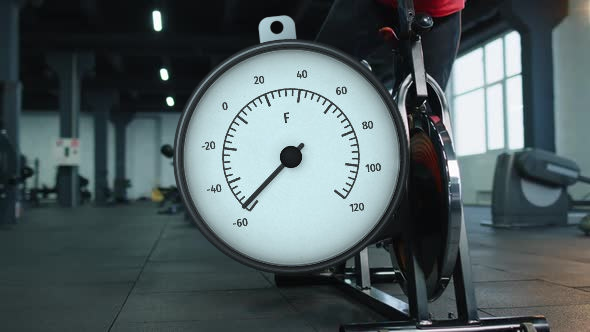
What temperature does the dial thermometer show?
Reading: -56 °F
